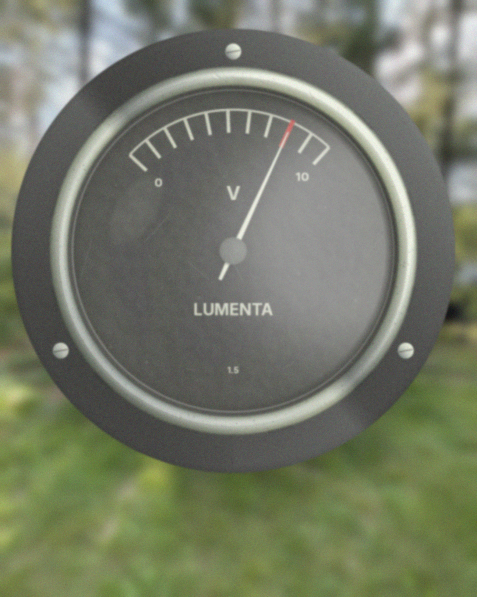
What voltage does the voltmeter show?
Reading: 8 V
